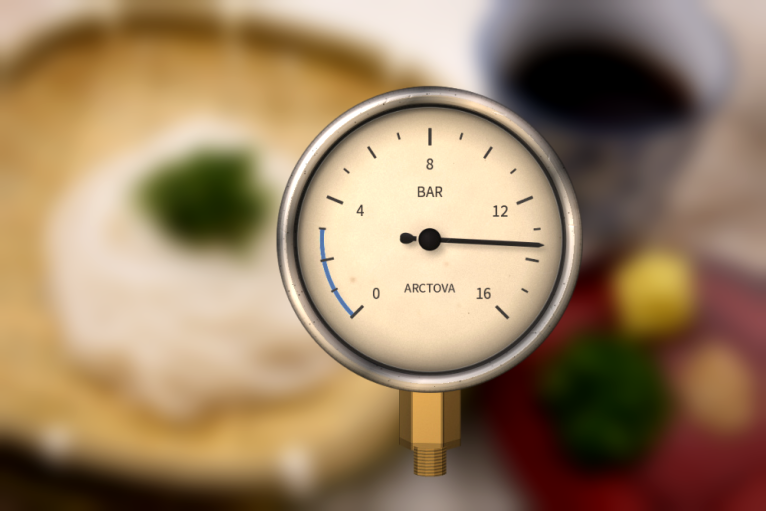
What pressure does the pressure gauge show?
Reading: 13.5 bar
